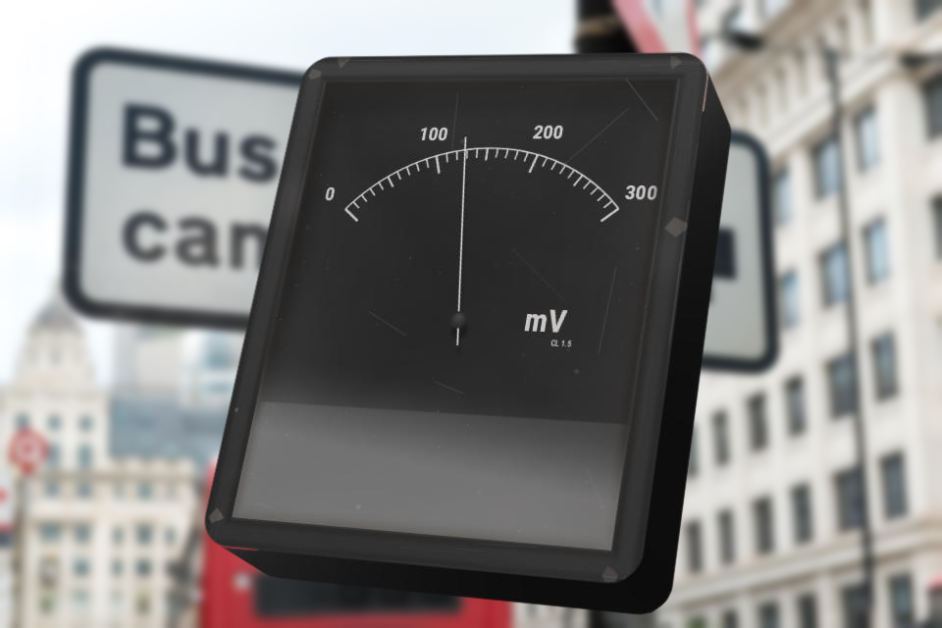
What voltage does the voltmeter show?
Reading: 130 mV
